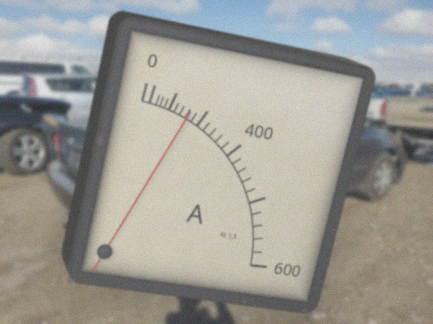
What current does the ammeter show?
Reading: 260 A
